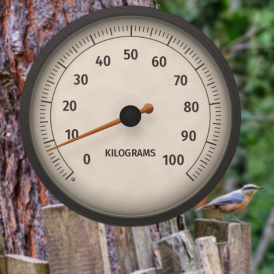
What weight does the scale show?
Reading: 8 kg
